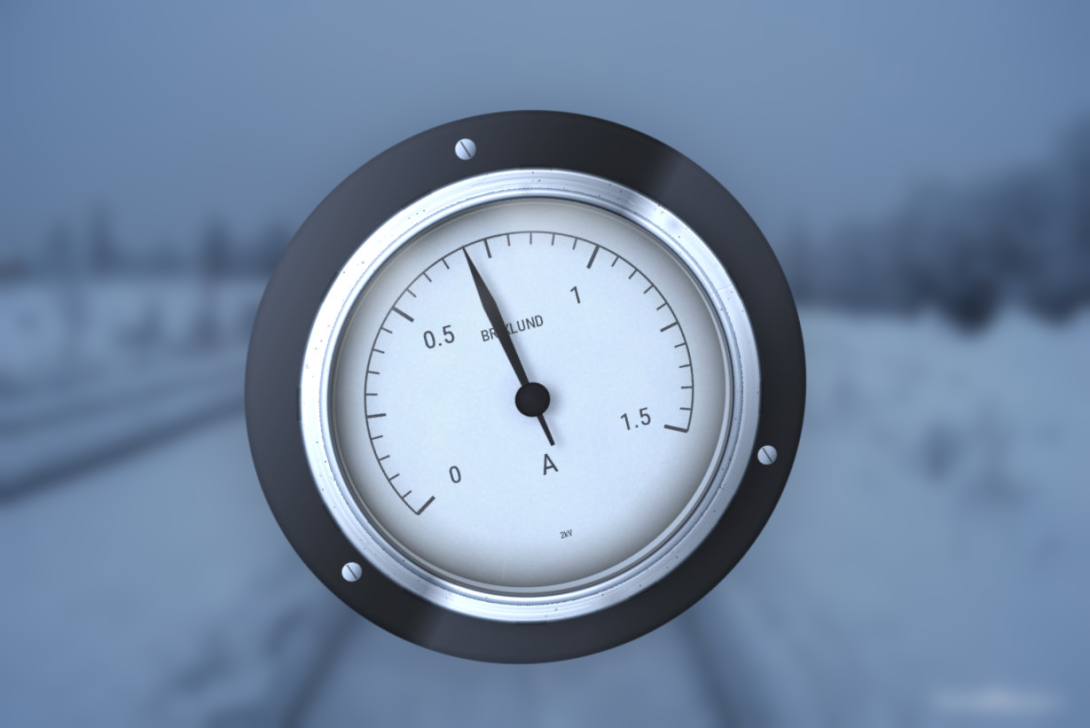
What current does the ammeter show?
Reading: 0.7 A
